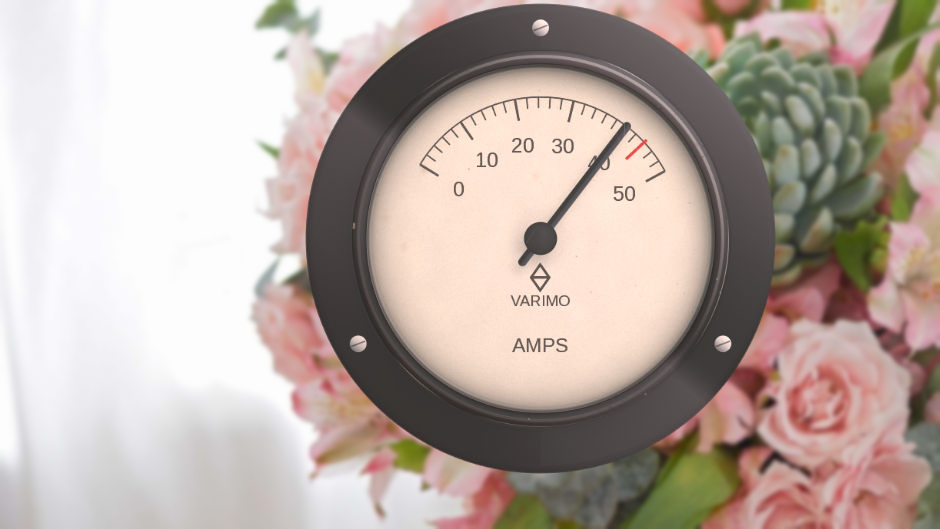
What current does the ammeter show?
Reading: 40 A
